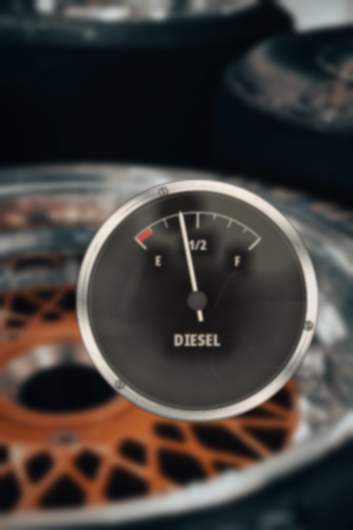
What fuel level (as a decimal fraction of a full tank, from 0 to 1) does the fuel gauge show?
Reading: 0.375
